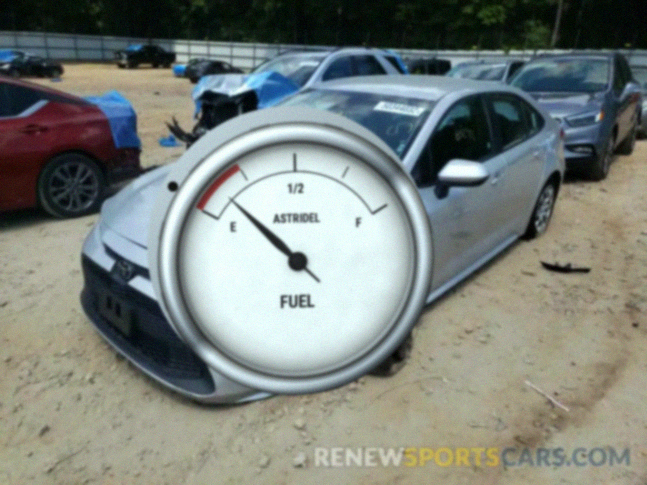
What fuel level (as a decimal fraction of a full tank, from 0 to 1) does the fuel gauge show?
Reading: 0.125
